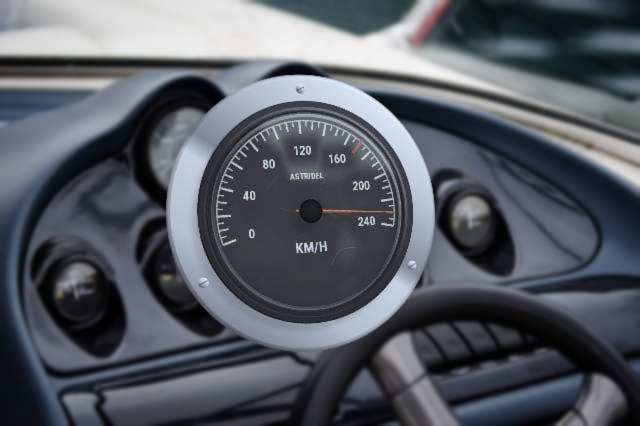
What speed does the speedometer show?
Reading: 230 km/h
